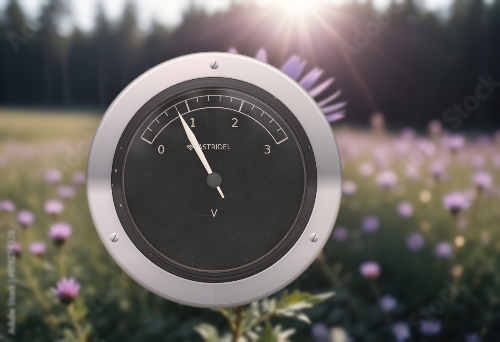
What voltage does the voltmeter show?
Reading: 0.8 V
